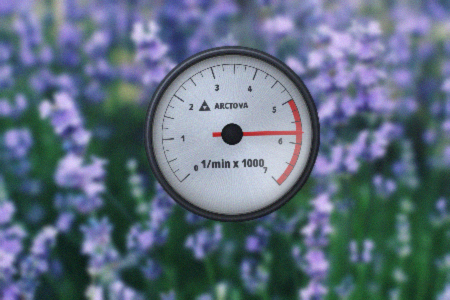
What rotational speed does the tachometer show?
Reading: 5750 rpm
